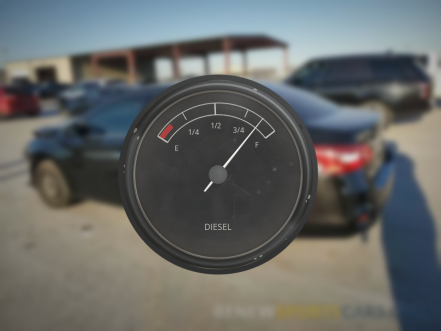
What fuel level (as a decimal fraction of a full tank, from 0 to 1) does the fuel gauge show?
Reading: 0.875
